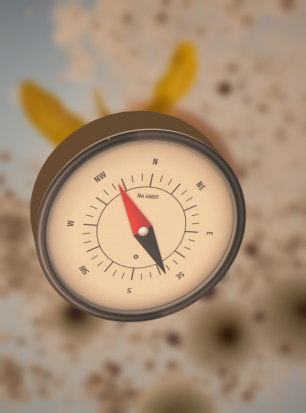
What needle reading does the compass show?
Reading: 325 °
